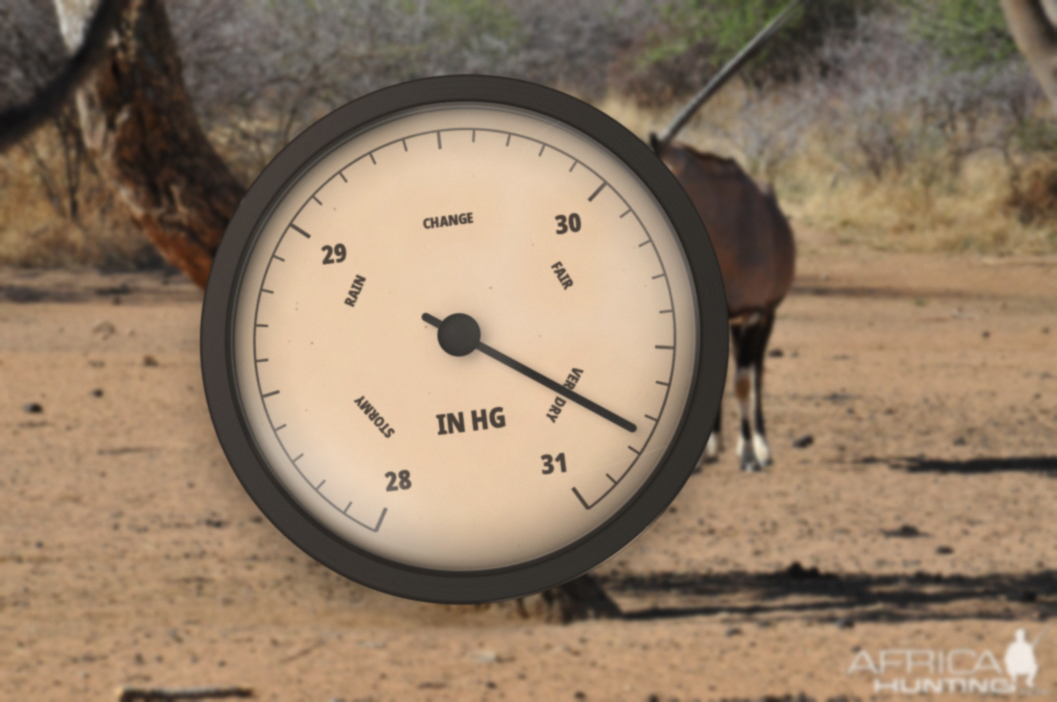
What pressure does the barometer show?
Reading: 30.75 inHg
